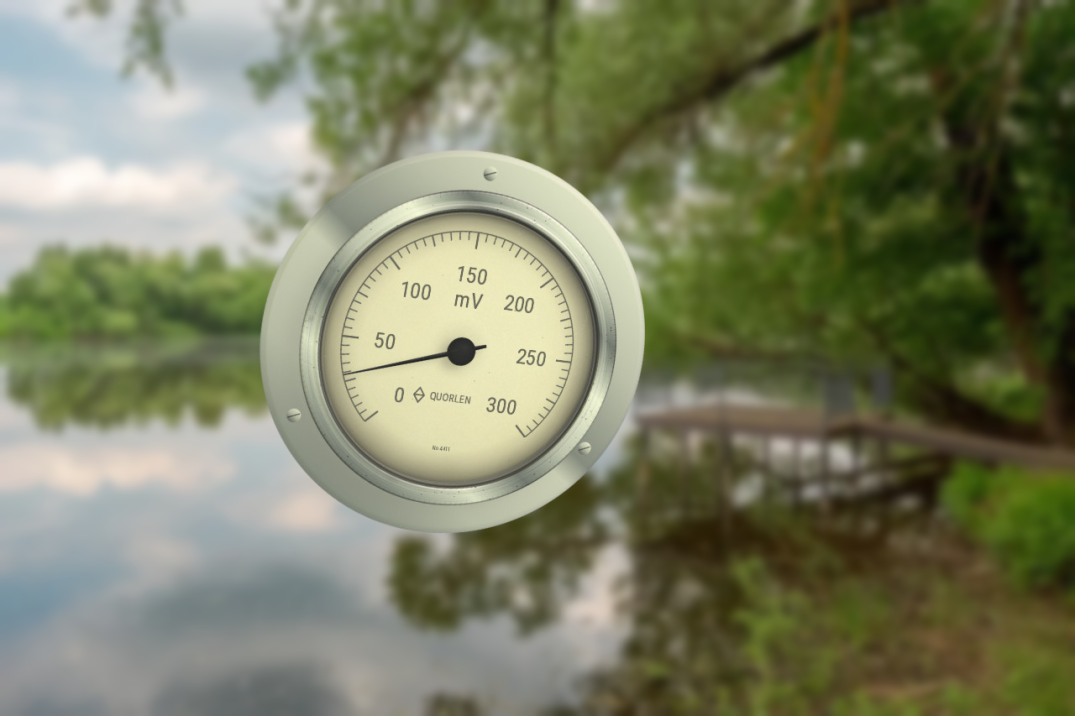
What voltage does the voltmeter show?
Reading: 30 mV
